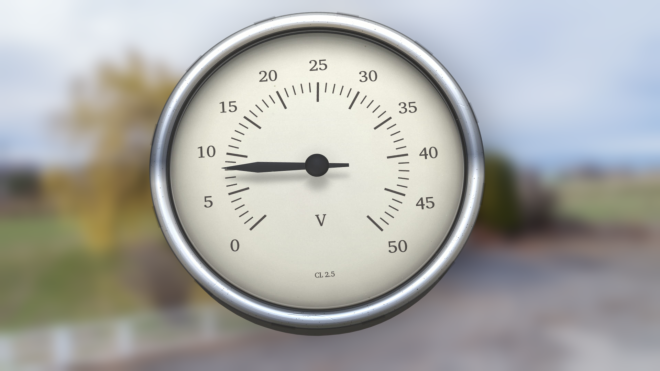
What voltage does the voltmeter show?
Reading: 8 V
